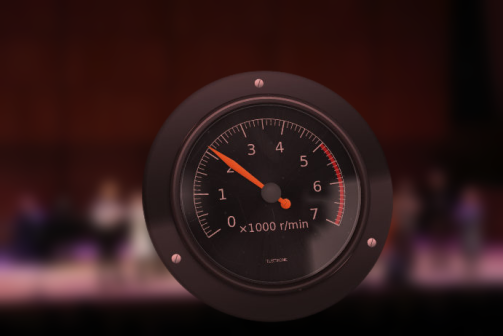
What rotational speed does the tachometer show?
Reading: 2100 rpm
